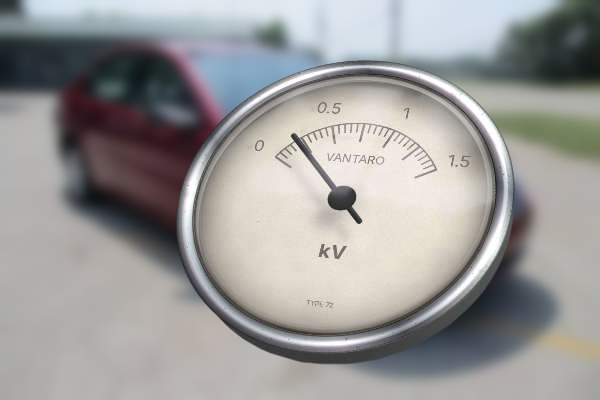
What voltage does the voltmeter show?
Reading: 0.2 kV
